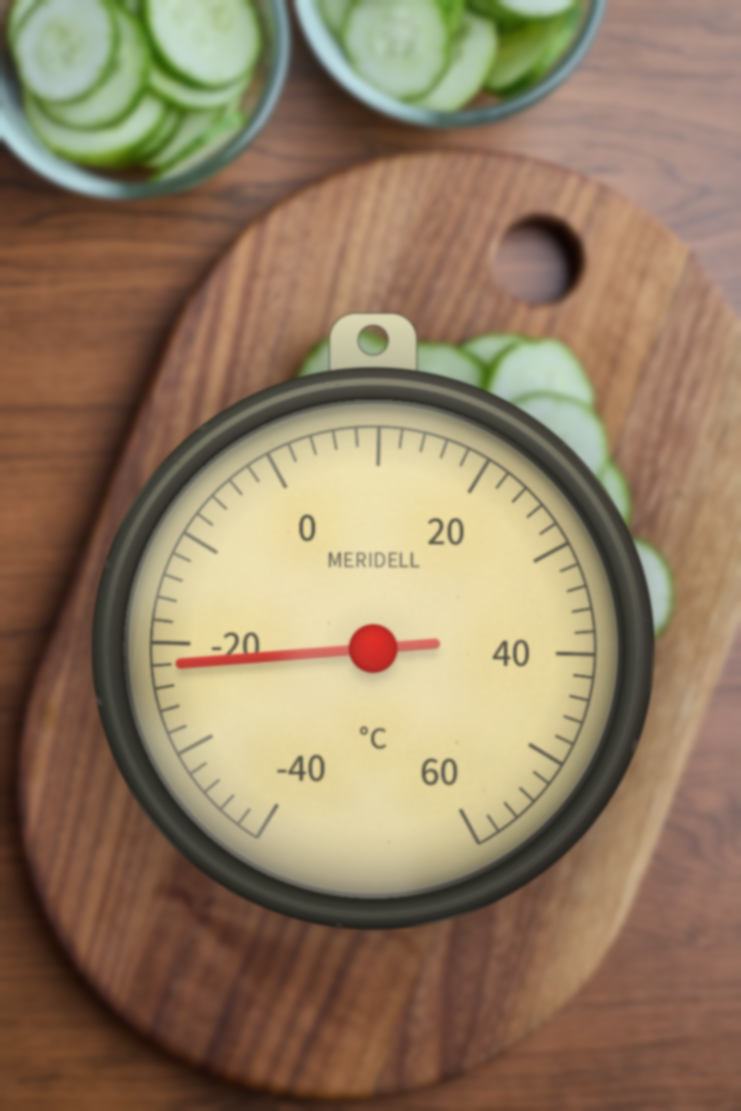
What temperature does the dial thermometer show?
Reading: -22 °C
